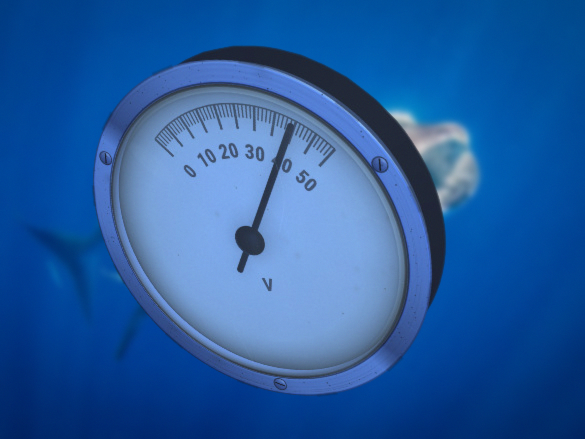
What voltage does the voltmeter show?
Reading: 40 V
